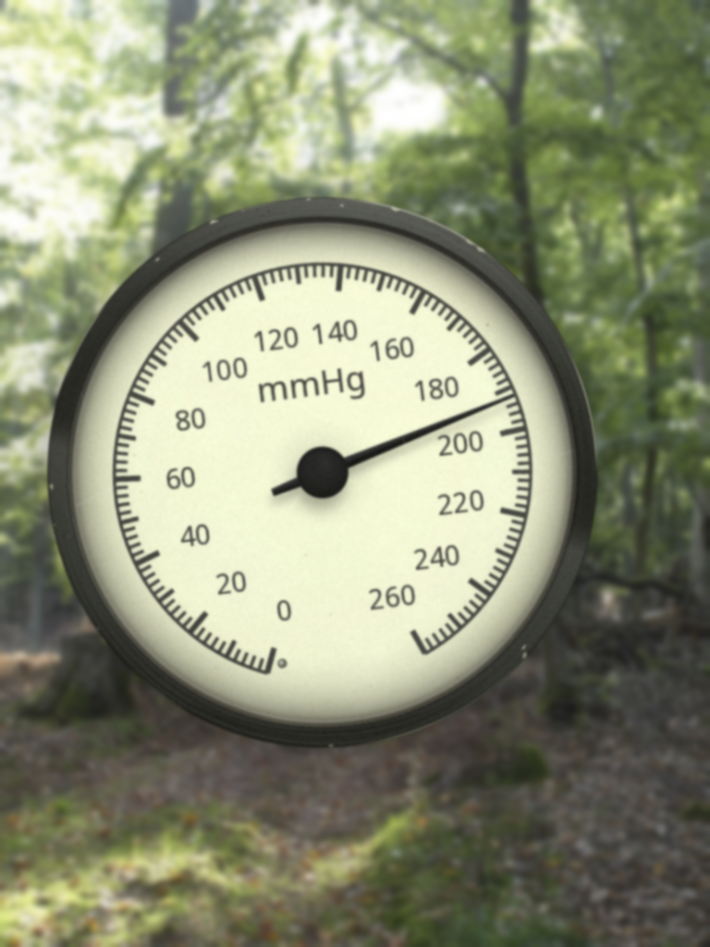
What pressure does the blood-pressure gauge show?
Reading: 192 mmHg
